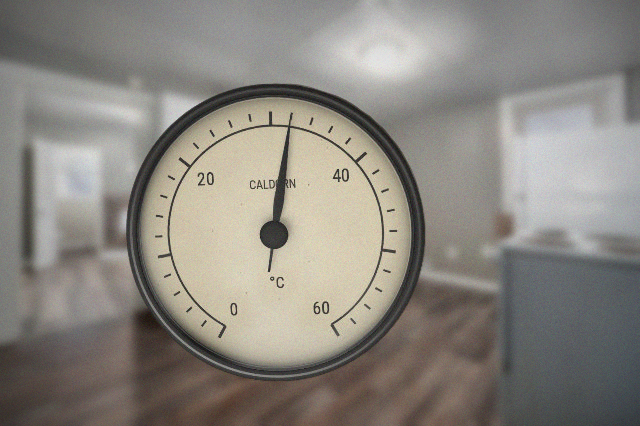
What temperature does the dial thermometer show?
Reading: 32 °C
